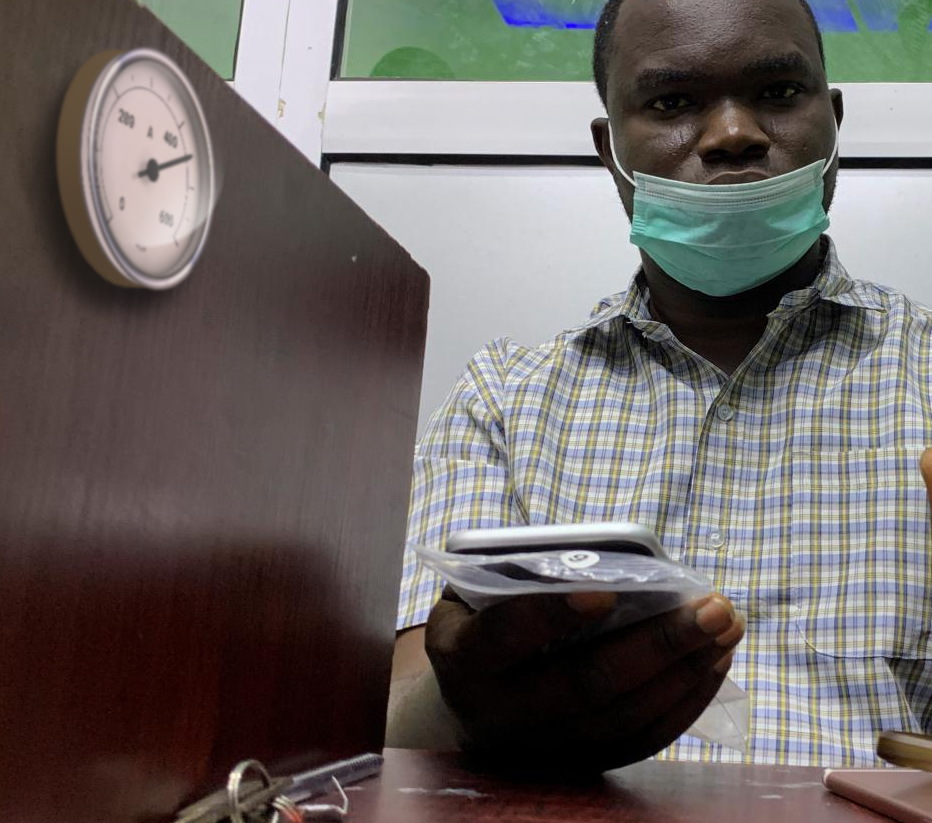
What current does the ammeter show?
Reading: 450 A
